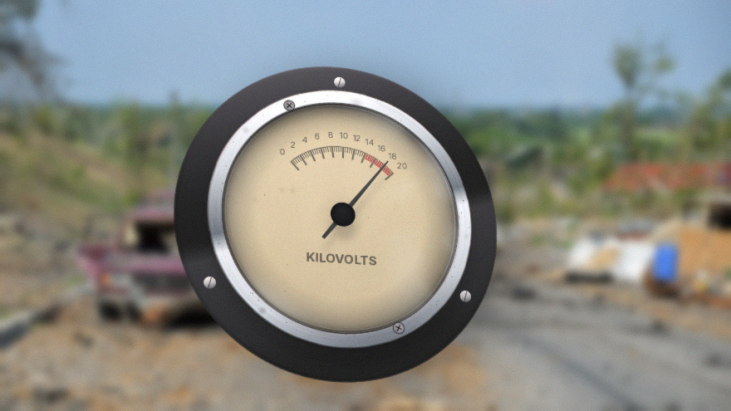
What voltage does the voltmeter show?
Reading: 18 kV
